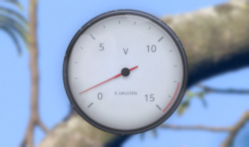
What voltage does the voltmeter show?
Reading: 1 V
